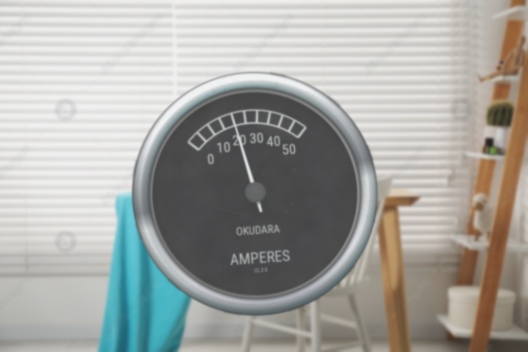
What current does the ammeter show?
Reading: 20 A
